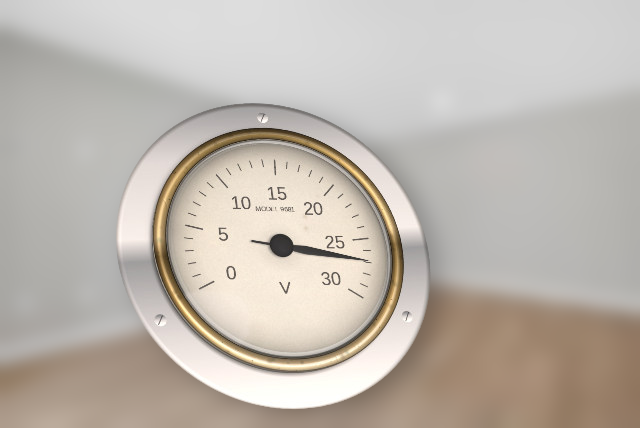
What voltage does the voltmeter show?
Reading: 27 V
